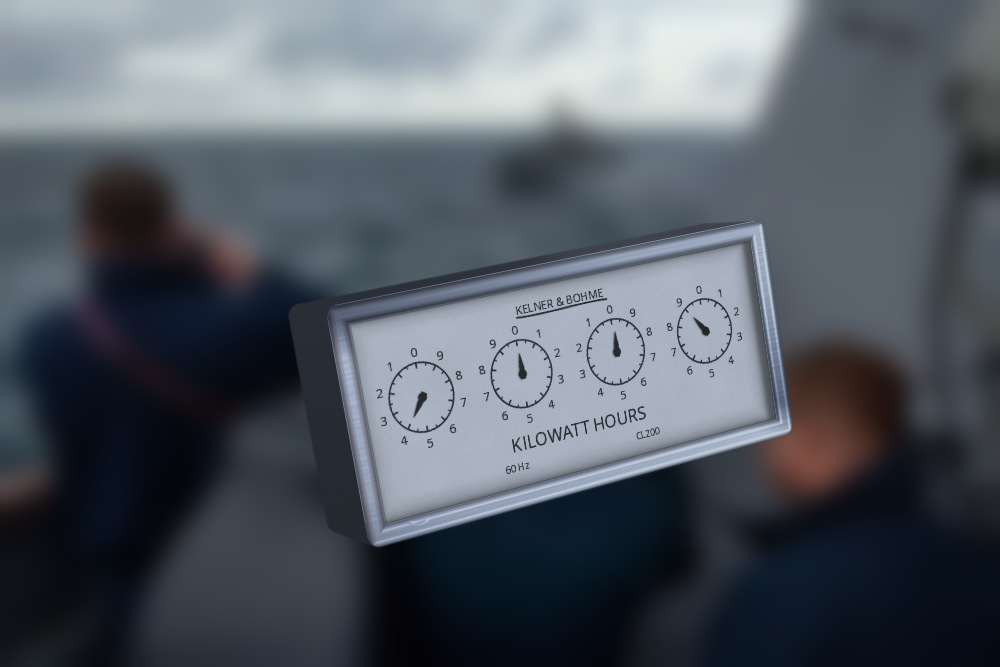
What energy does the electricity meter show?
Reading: 3999 kWh
